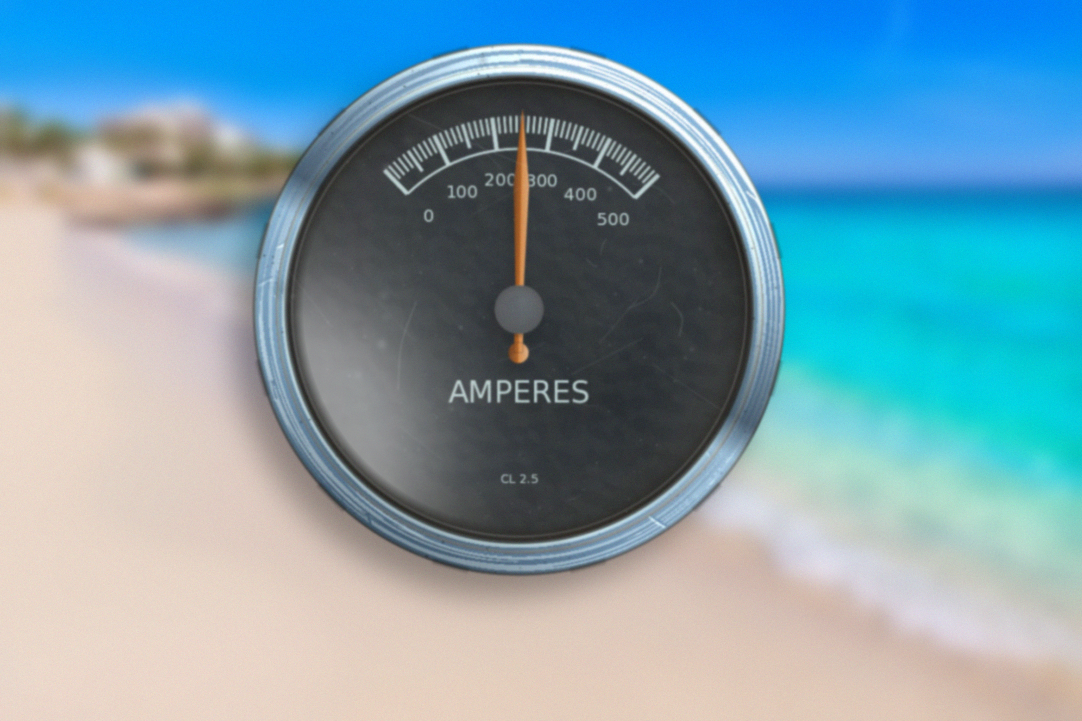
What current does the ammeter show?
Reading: 250 A
